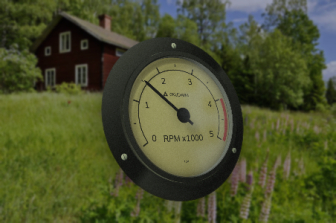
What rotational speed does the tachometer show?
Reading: 1500 rpm
